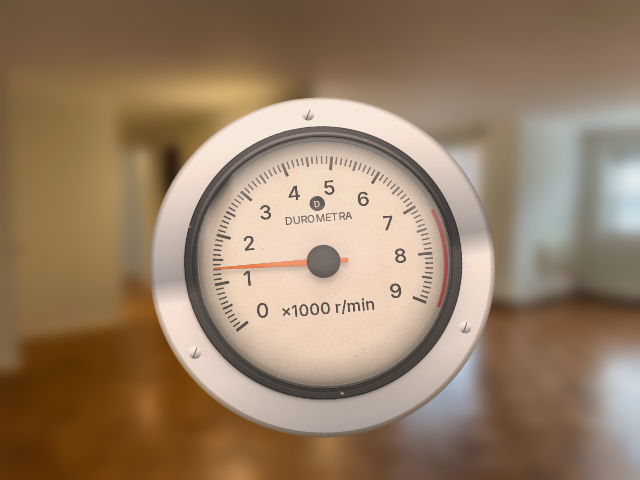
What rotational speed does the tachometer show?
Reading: 1300 rpm
